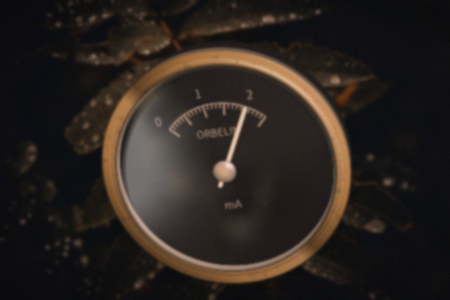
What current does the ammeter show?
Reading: 2 mA
